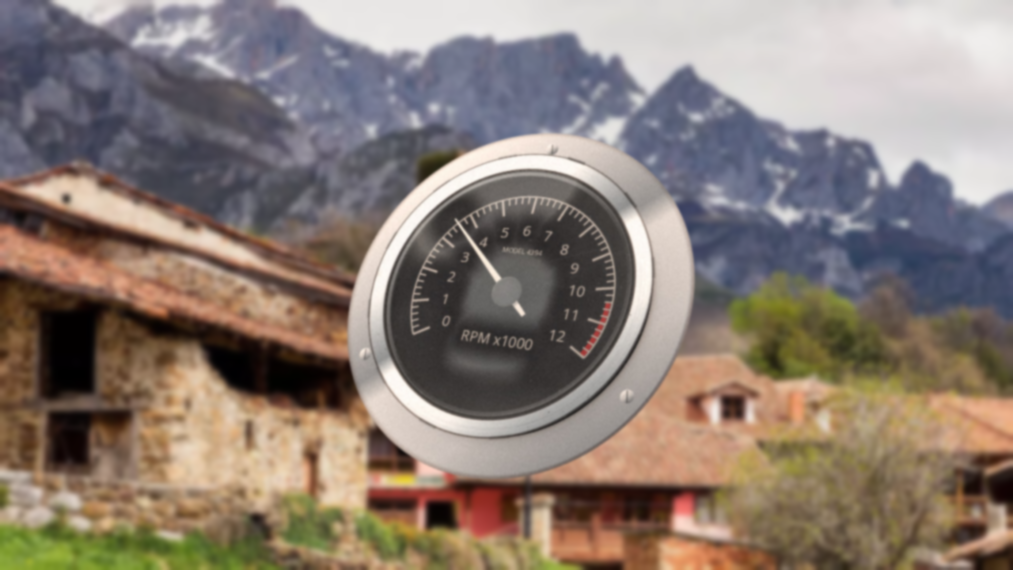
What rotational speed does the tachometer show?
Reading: 3600 rpm
